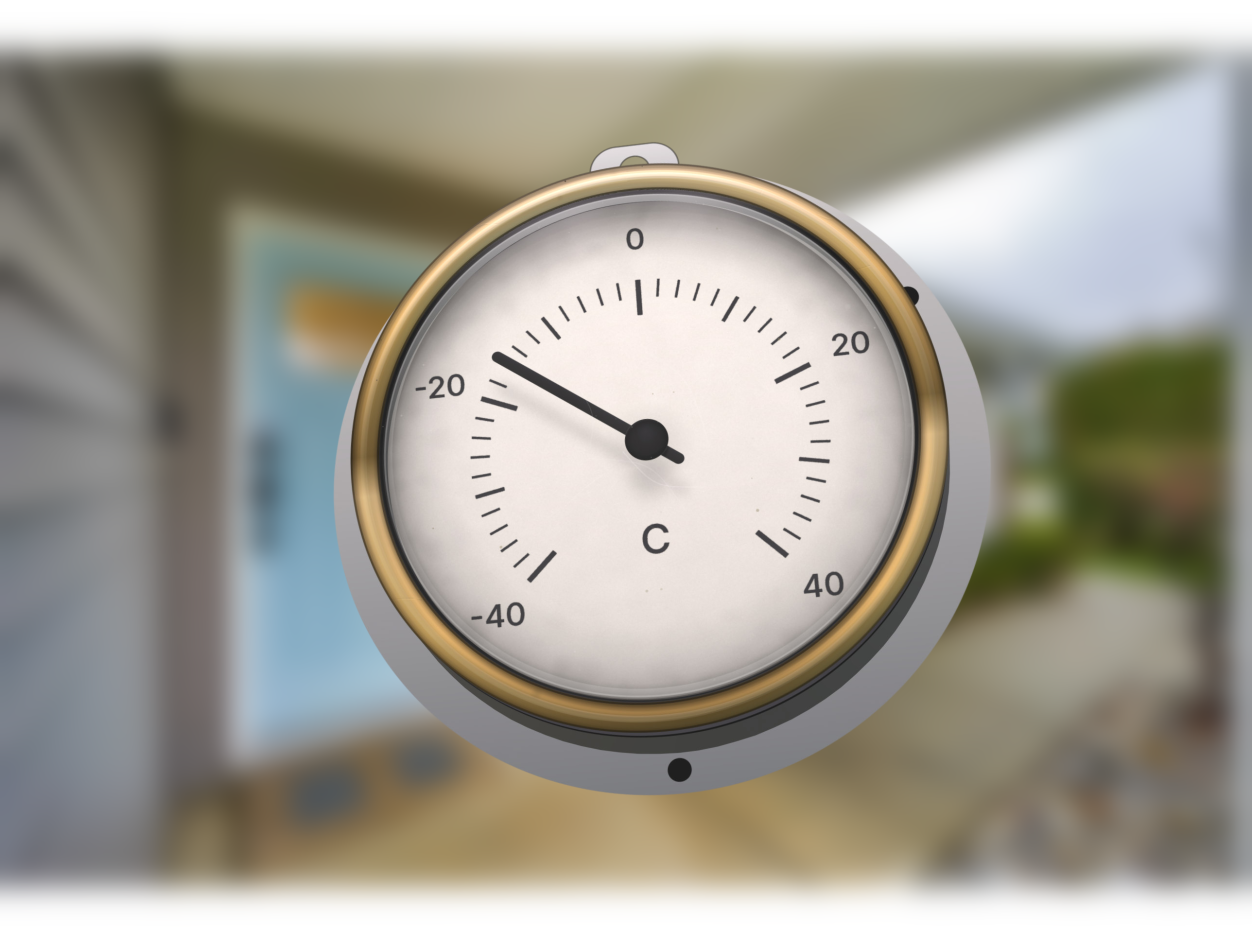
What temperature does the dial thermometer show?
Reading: -16 °C
